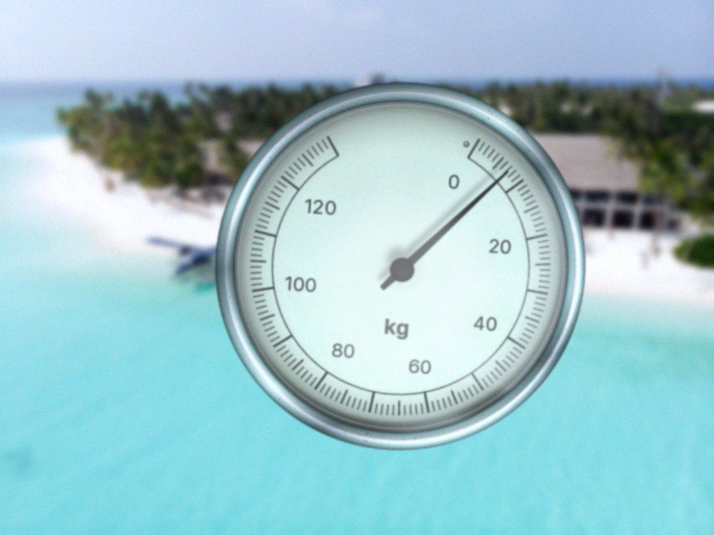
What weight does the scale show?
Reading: 7 kg
